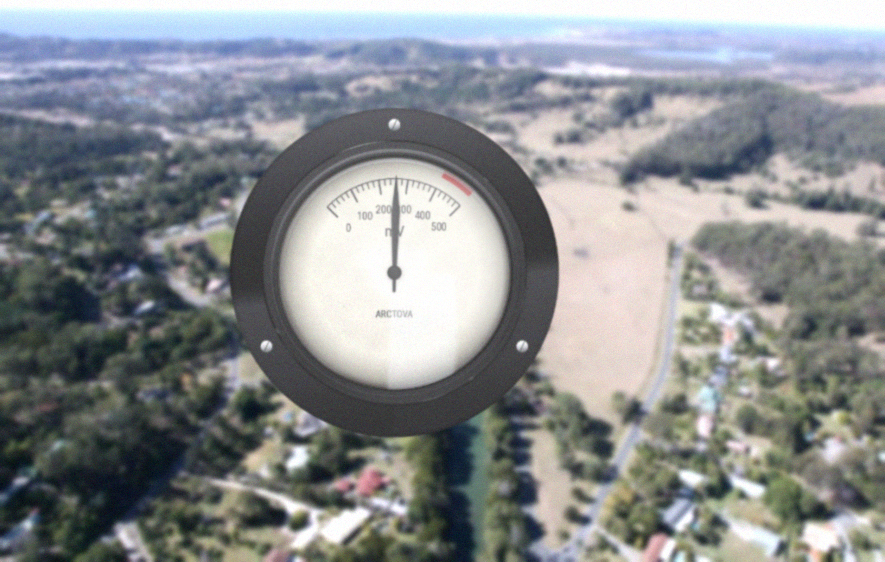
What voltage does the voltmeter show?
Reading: 260 mV
